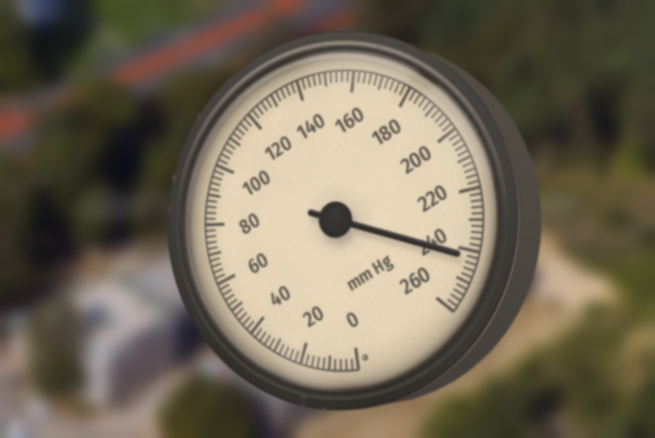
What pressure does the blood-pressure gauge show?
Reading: 242 mmHg
